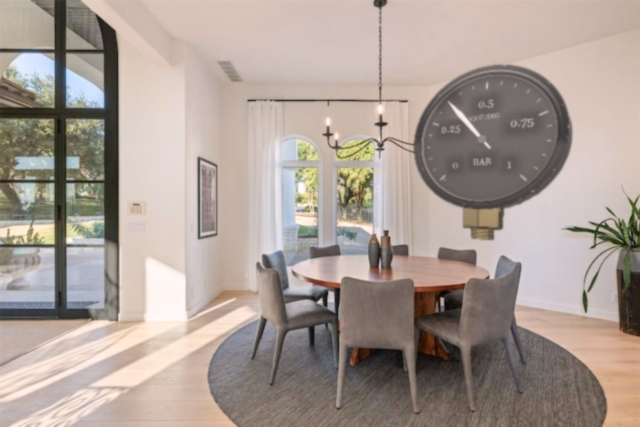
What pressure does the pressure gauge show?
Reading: 0.35 bar
